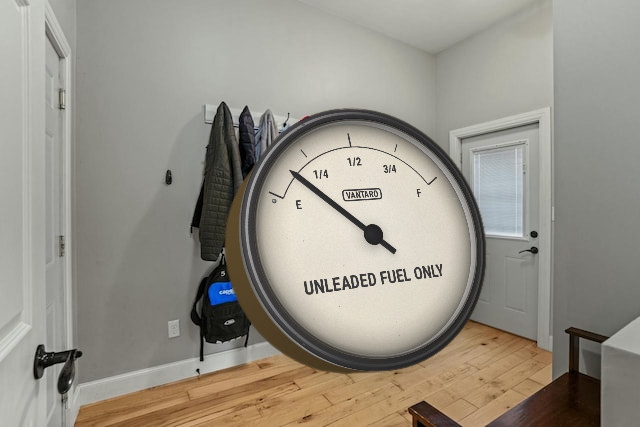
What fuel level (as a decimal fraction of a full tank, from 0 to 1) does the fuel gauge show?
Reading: 0.125
